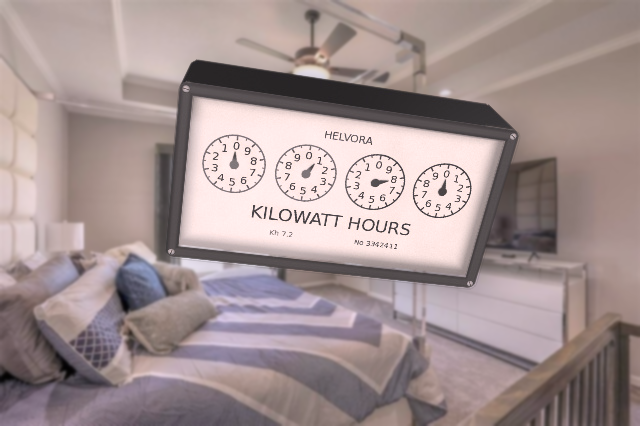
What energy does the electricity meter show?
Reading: 80 kWh
